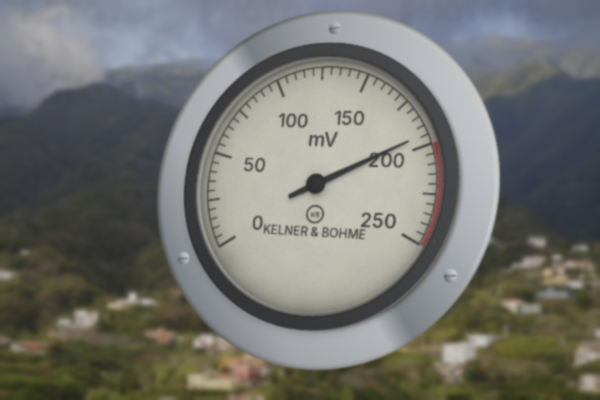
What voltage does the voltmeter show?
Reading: 195 mV
